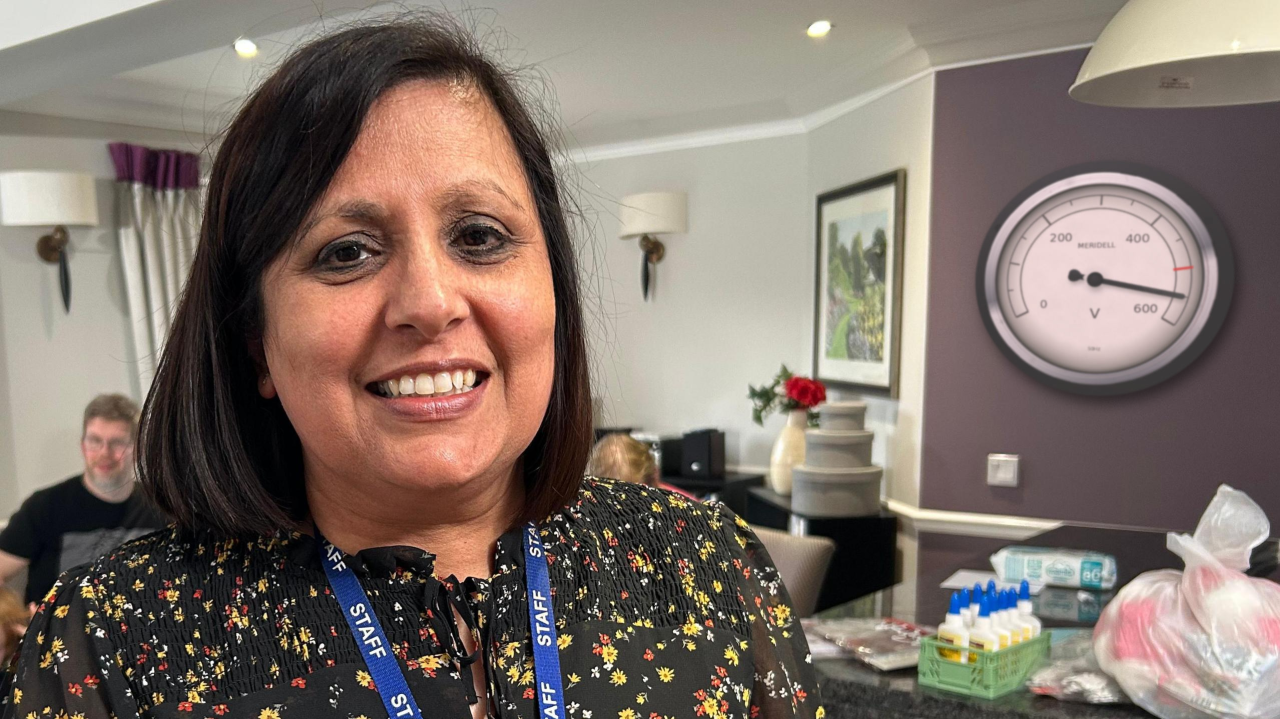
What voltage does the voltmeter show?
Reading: 550 V
